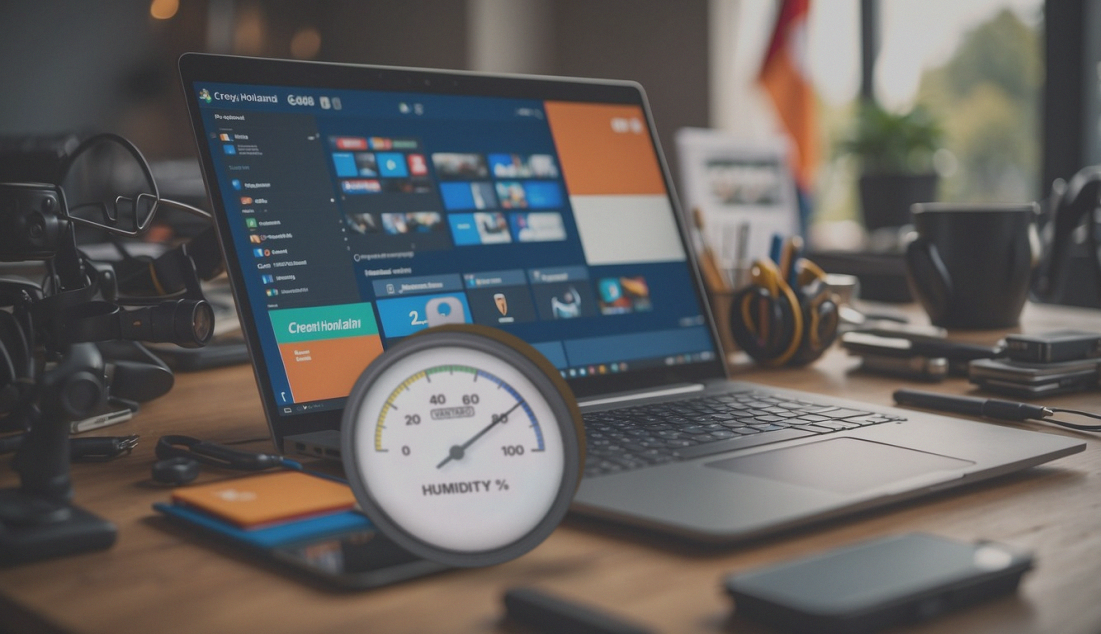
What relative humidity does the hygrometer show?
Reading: 80 %
